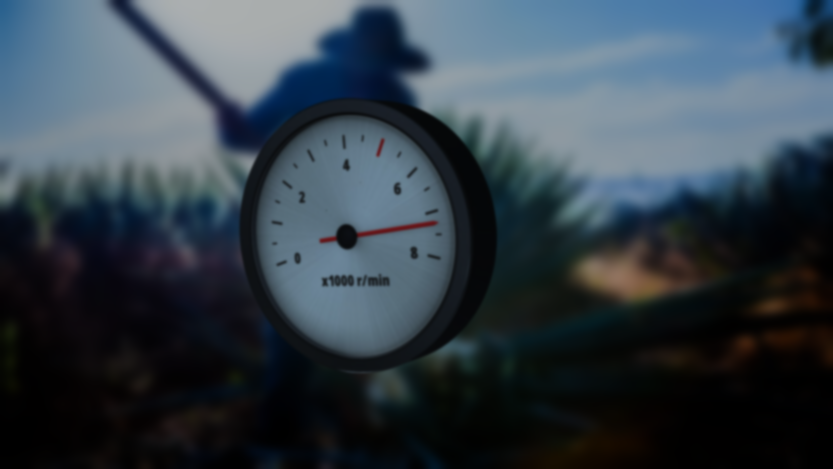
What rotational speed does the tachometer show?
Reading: 7250 rpm
